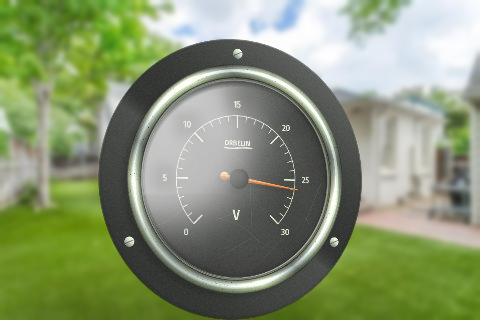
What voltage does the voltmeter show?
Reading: 26 V
